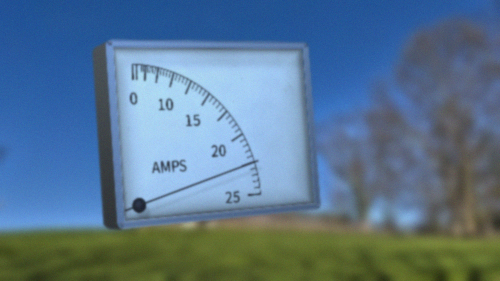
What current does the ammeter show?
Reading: 22.5 A
